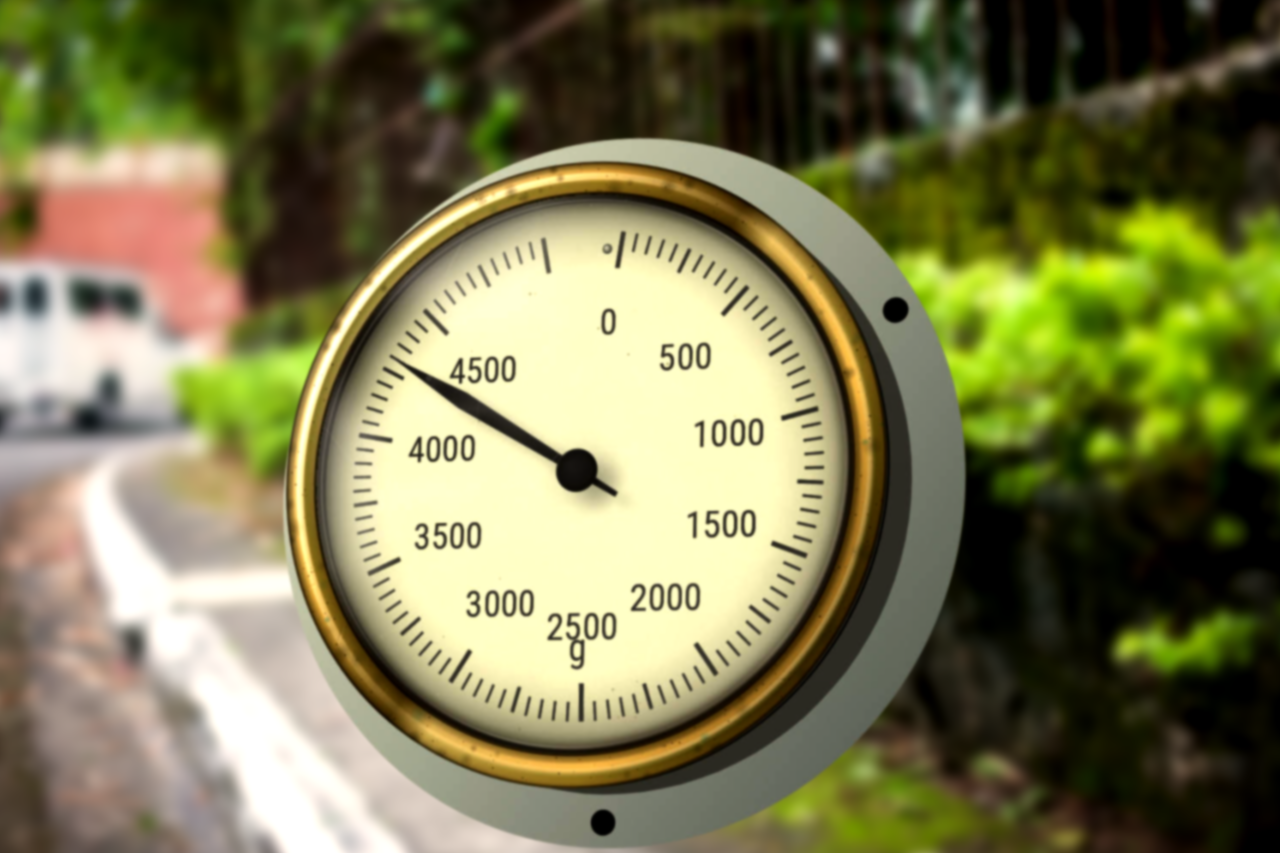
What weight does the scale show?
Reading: 4300 g
